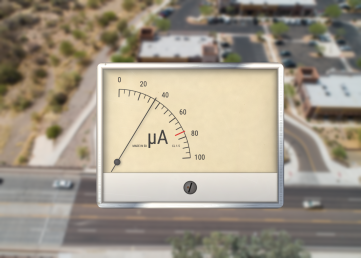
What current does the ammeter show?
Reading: 35 µA
